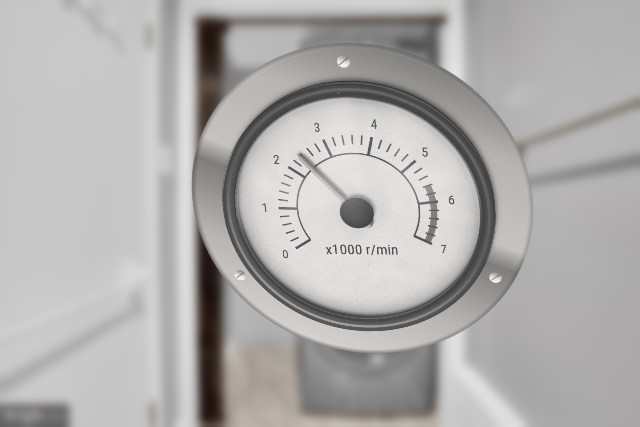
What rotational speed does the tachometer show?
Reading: 2400 rpm
